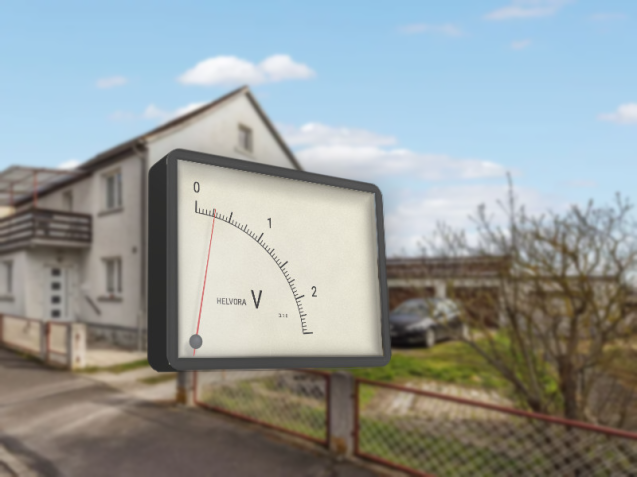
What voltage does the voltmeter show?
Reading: 0.25 V
